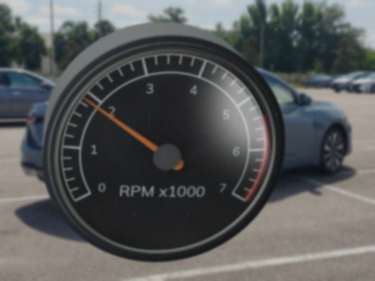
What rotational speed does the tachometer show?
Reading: 1900 rpm
